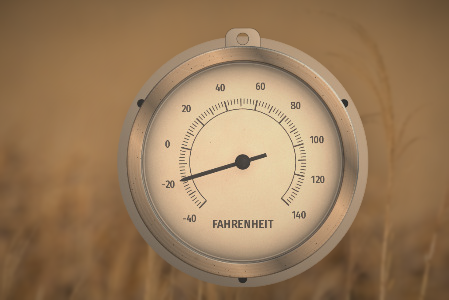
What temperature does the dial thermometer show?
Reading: -20 °F
